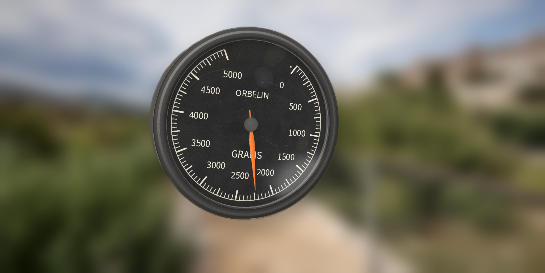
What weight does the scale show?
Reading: 2250 g
